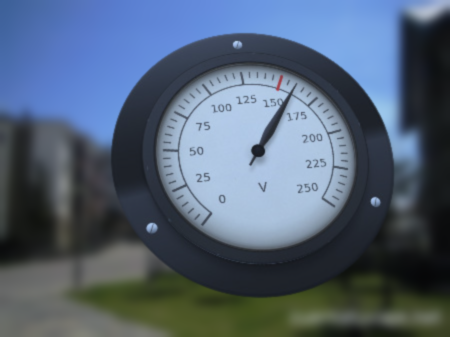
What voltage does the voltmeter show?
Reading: 160 V
